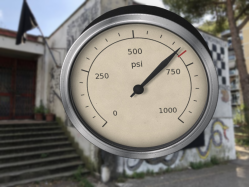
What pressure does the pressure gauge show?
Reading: 675 psi
